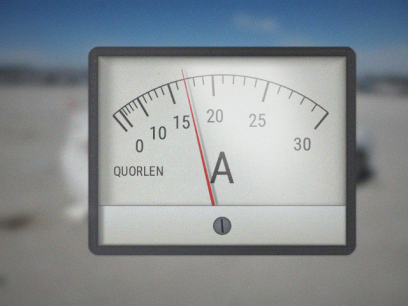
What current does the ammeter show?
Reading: 17 A
